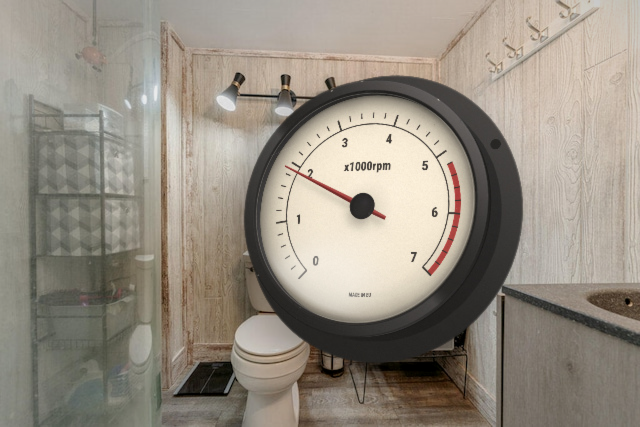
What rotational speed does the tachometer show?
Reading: 1900 rpm
